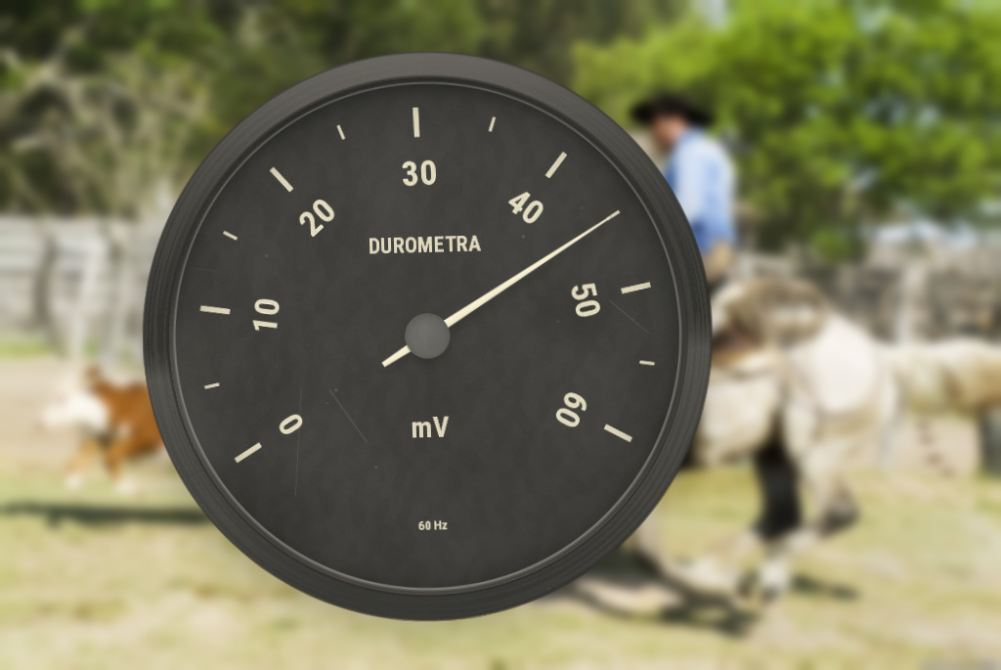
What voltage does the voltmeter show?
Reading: 45 mV
